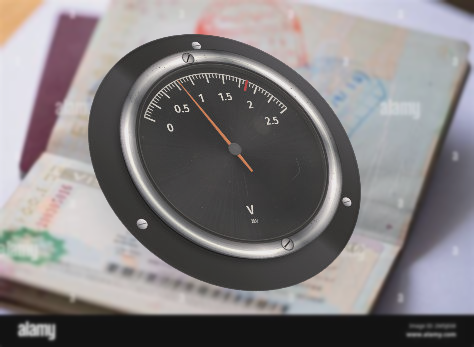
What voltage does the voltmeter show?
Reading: 0.75 V
